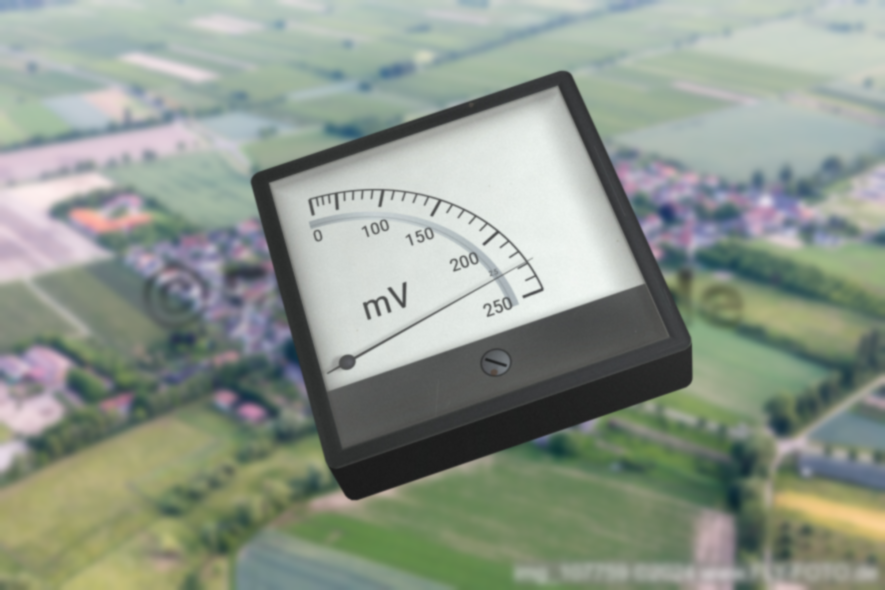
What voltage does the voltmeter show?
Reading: 230 mV
